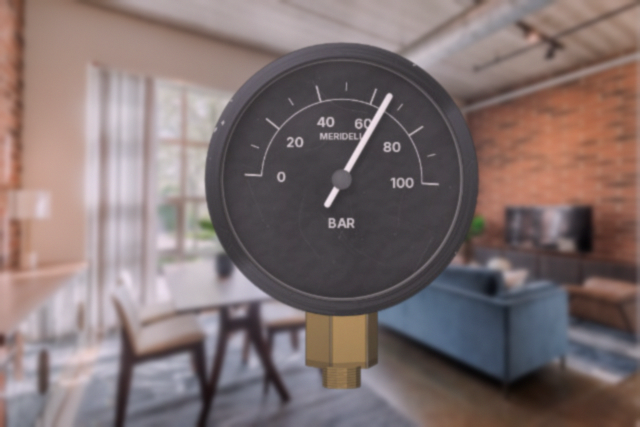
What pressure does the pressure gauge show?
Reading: 65 bar
